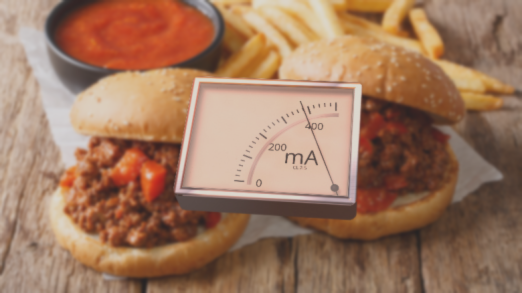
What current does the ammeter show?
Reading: 380 mA
